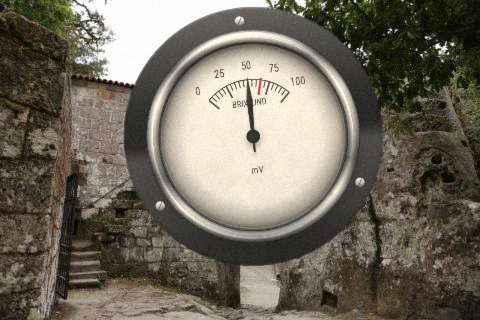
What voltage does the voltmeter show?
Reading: 50 mV
